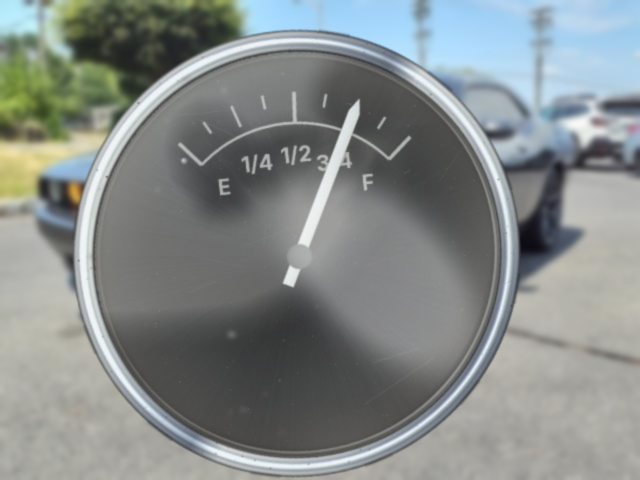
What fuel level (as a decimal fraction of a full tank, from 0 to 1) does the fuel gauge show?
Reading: 0.75
